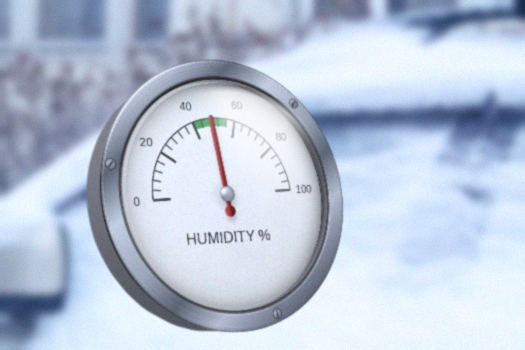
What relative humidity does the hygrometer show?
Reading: 48 %
